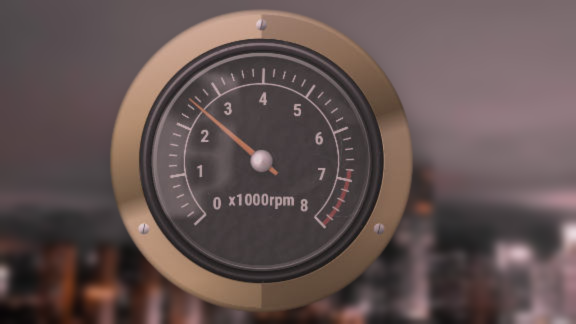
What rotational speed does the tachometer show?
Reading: 2500 rpm
